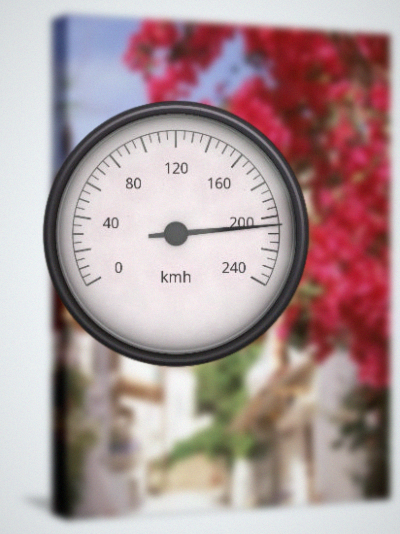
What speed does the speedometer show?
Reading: 205 km/h
